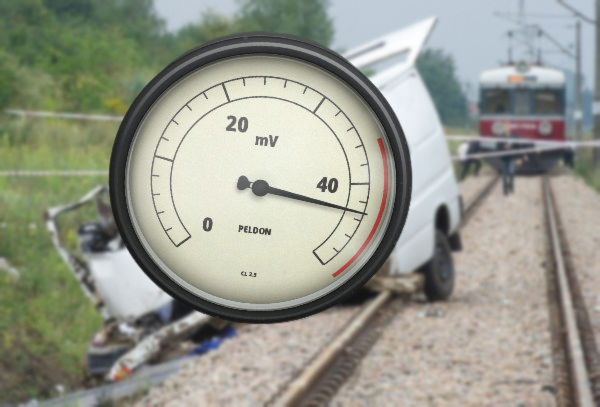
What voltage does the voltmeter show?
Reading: 43 mV
